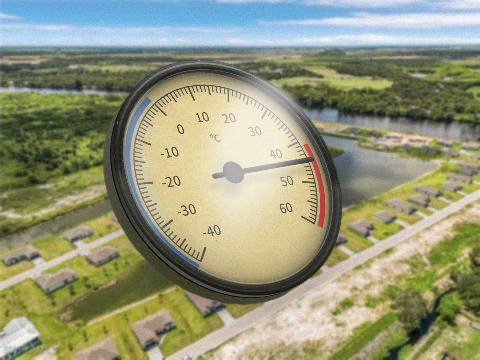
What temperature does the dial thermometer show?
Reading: 45 °C
